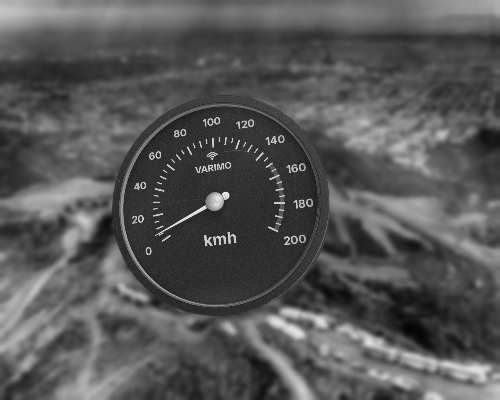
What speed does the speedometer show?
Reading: 5 km/h
